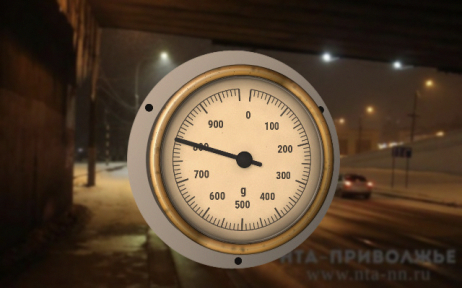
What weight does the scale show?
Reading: 800 g
